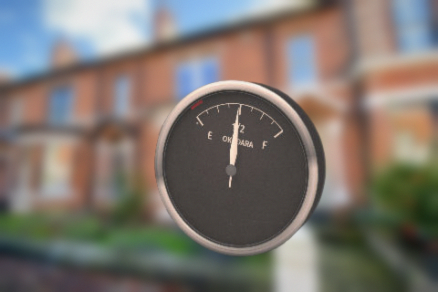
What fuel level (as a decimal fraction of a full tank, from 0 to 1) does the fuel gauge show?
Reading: 0.5
